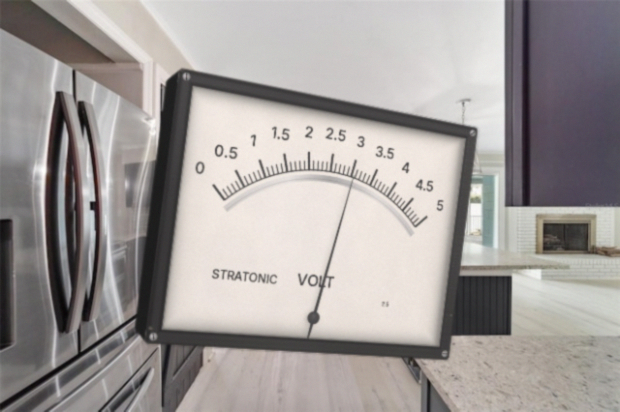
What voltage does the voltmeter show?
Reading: 3 V
